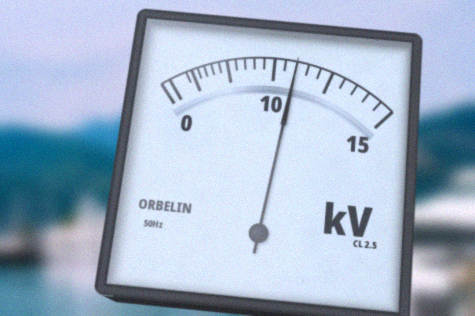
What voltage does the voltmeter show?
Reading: 11 kV
